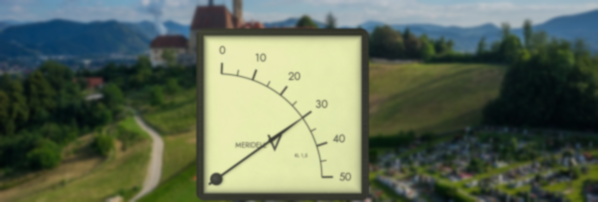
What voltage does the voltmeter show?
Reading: 30 V
